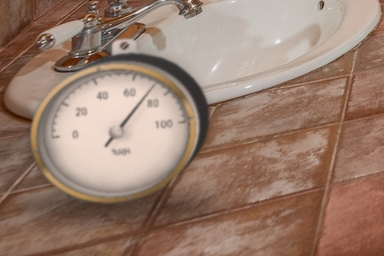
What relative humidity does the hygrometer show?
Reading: 72 %
